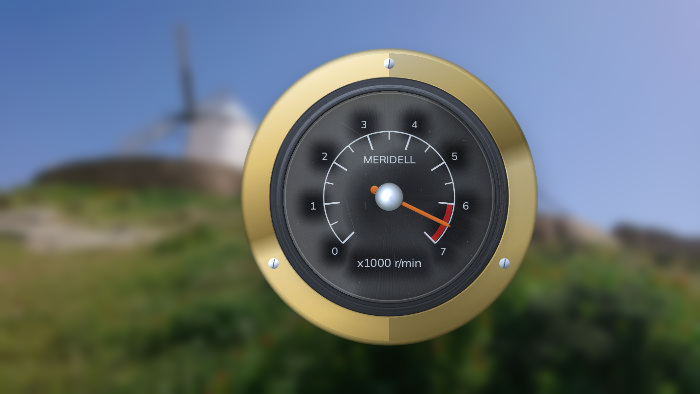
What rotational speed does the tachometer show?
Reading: 6500 rpm
